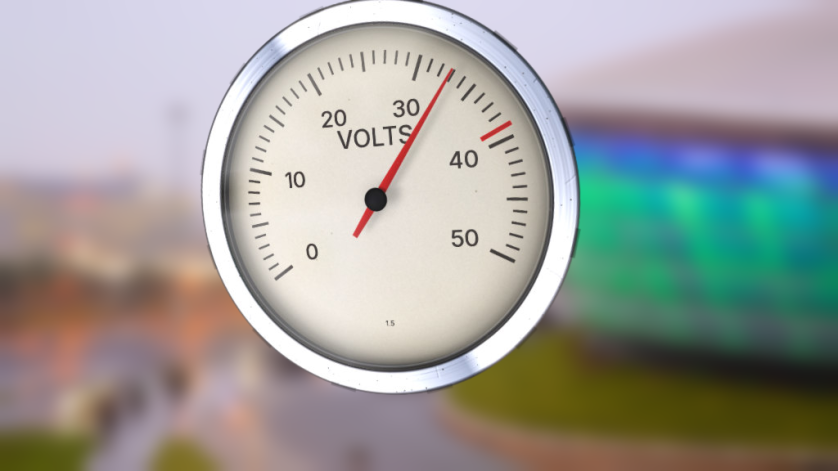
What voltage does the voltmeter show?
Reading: 33 V
